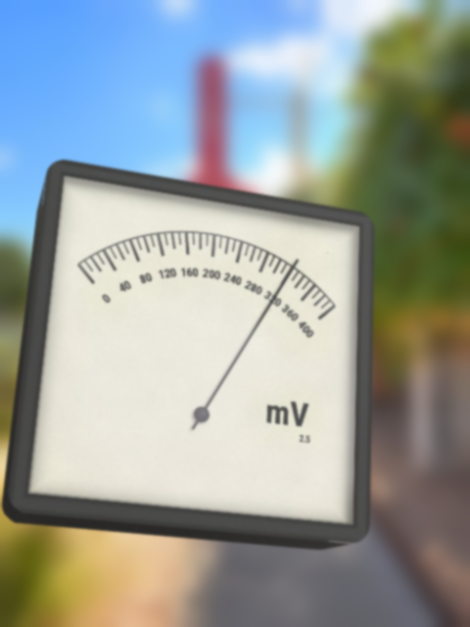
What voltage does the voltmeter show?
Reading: 320 mV
